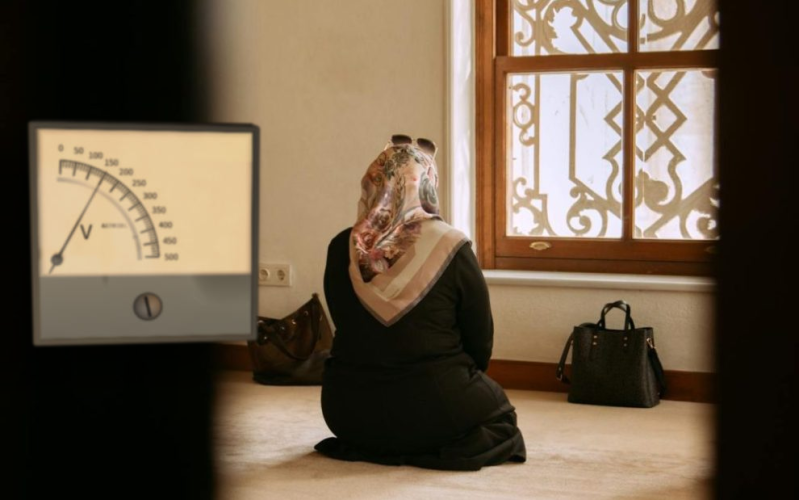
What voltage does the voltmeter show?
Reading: 150 V
